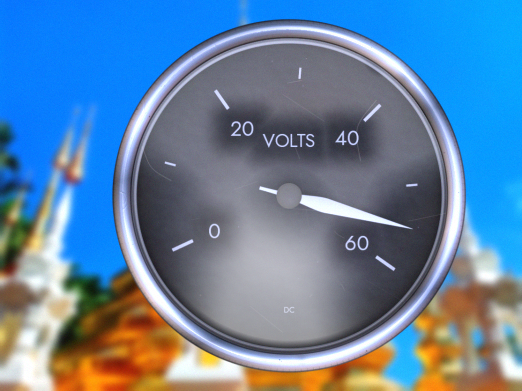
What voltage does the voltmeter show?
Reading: 55 V
